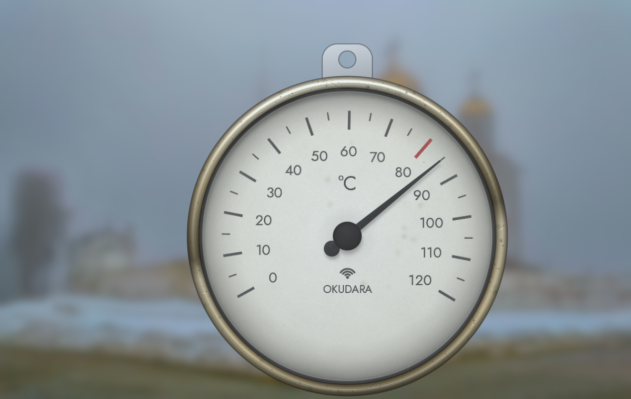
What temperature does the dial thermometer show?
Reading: 85 °C
